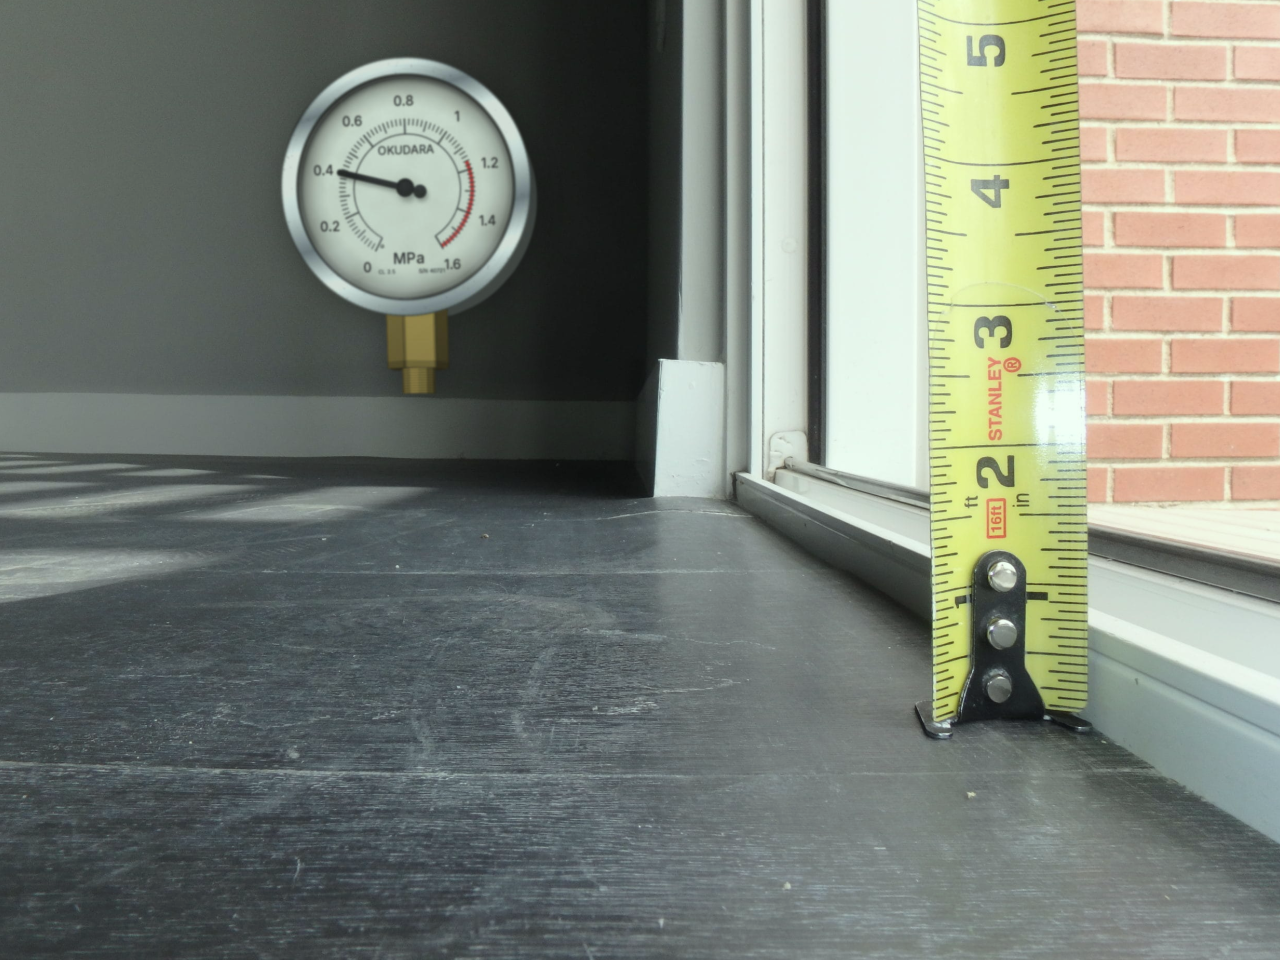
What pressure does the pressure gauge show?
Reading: 0.4 MPa
